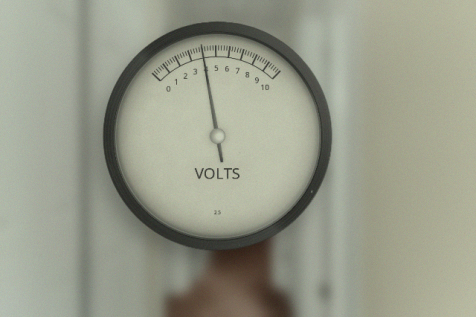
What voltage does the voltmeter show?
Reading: 4 V
